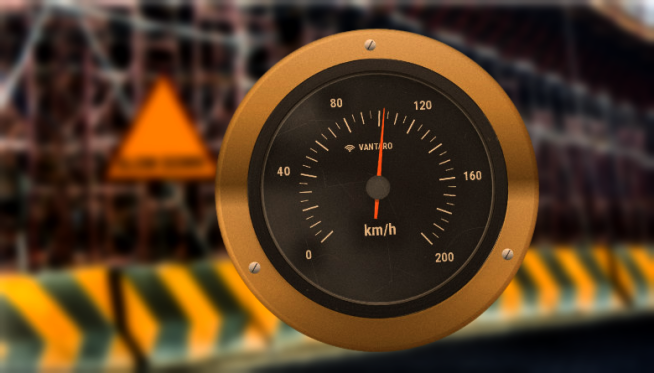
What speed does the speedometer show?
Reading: 102.5 km/h
